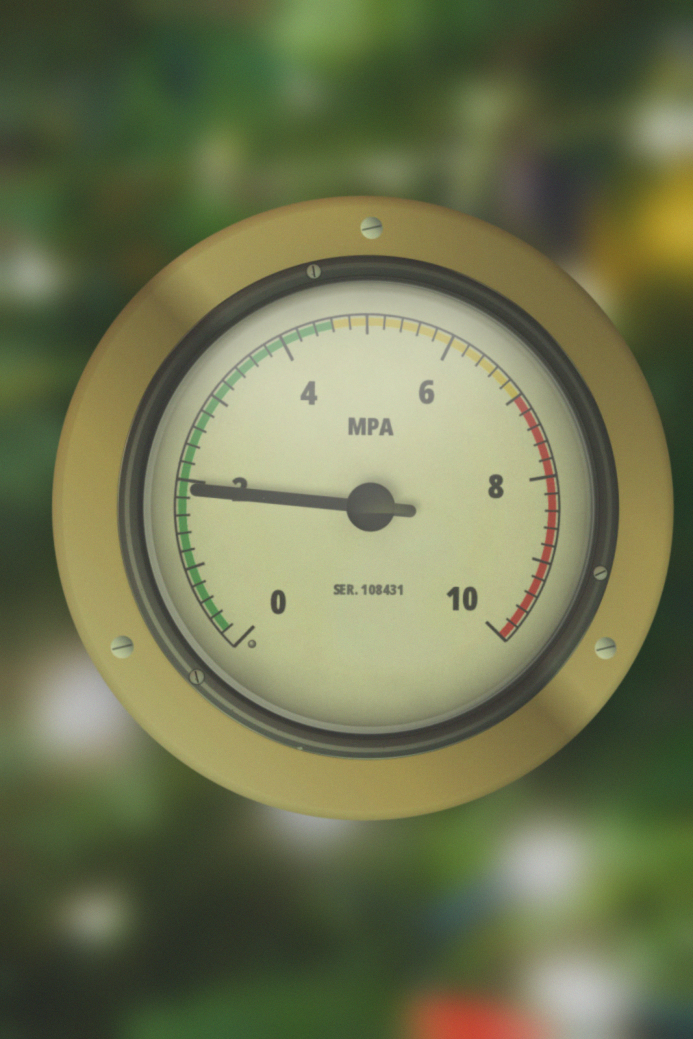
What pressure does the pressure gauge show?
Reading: 1.9 MPa
